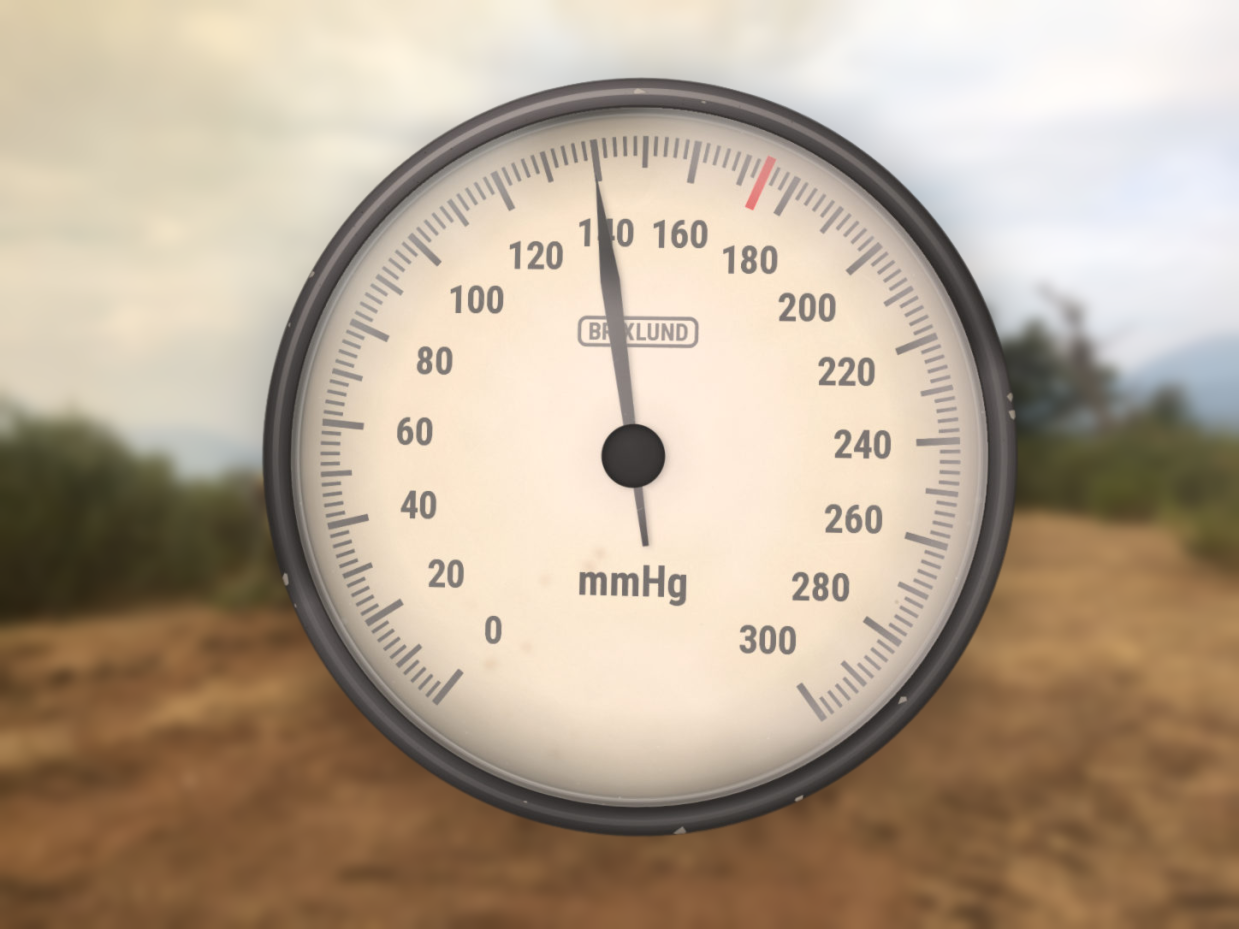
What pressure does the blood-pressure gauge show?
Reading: 140 mmHg
